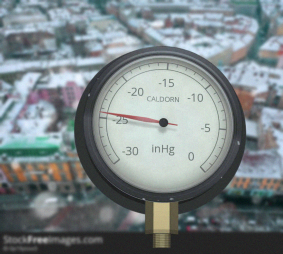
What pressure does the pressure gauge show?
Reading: -24.5 inHg
